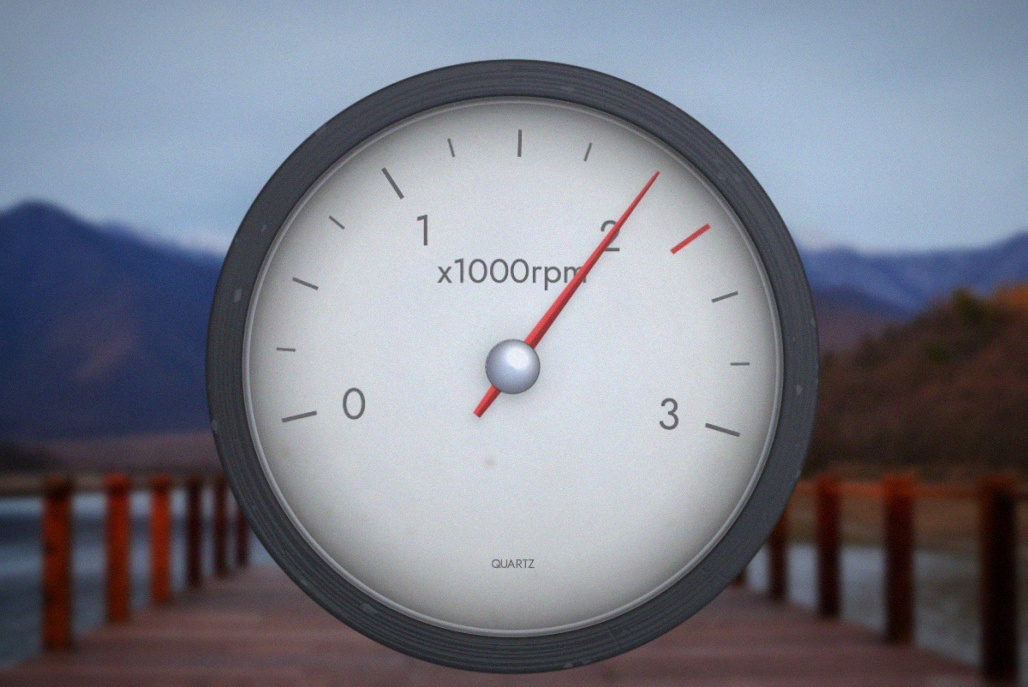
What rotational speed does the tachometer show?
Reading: 2000 rpm
